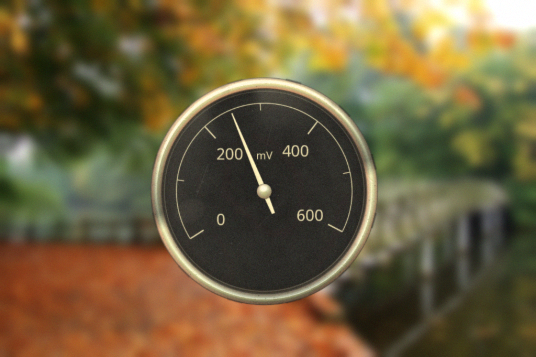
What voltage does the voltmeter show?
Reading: 250 mV
